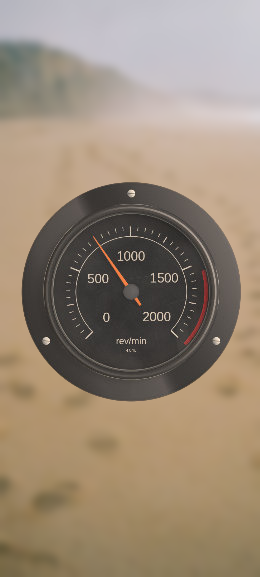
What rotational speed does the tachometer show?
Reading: 750 rpm
